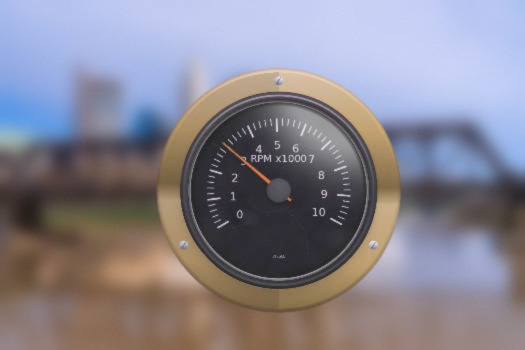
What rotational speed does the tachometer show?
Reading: 3000 rpm
